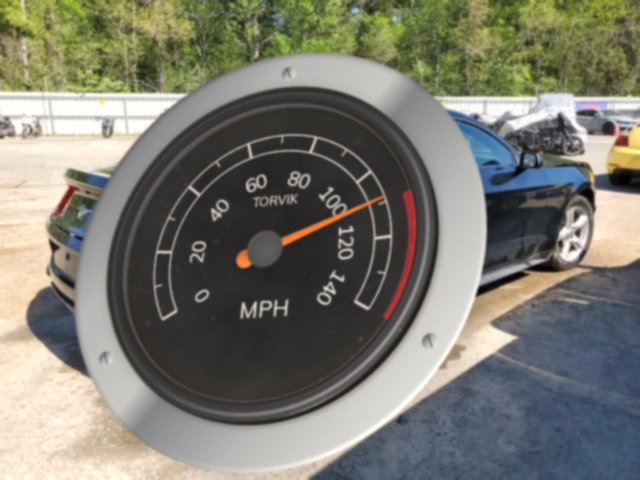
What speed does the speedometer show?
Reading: 110 mph
